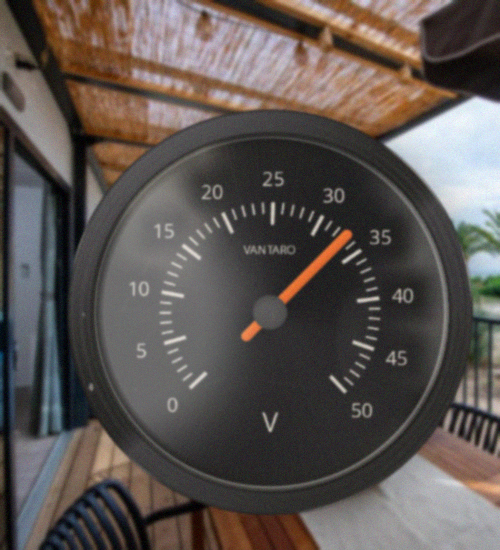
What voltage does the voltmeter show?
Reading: 33 V
